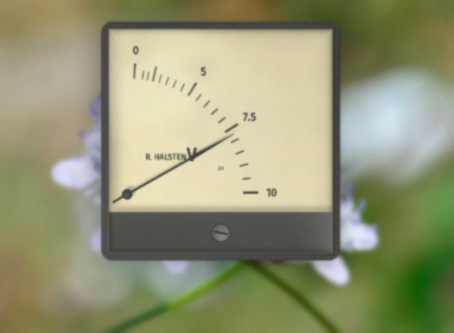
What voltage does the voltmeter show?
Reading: 7.75 V
